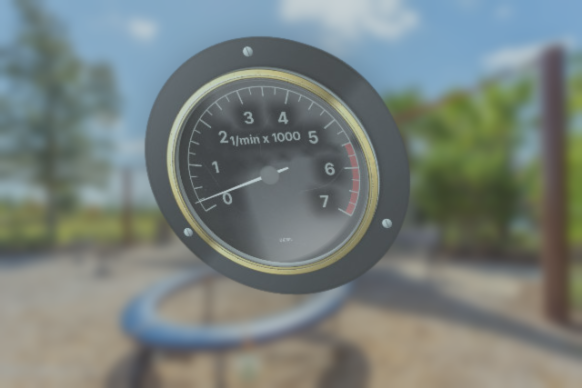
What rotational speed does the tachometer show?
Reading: 250 rpm
